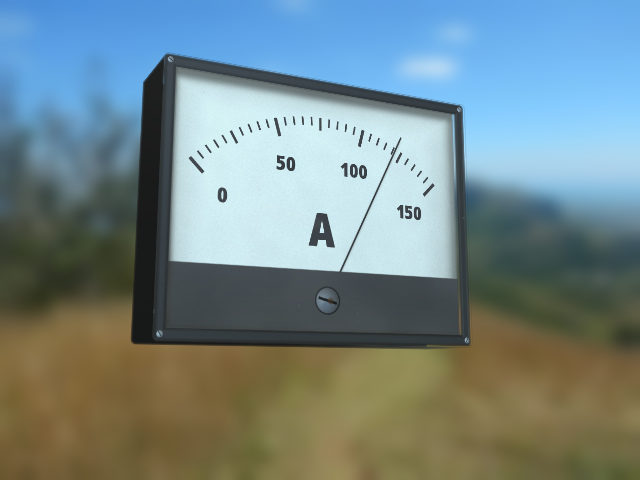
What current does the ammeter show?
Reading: 120 A
